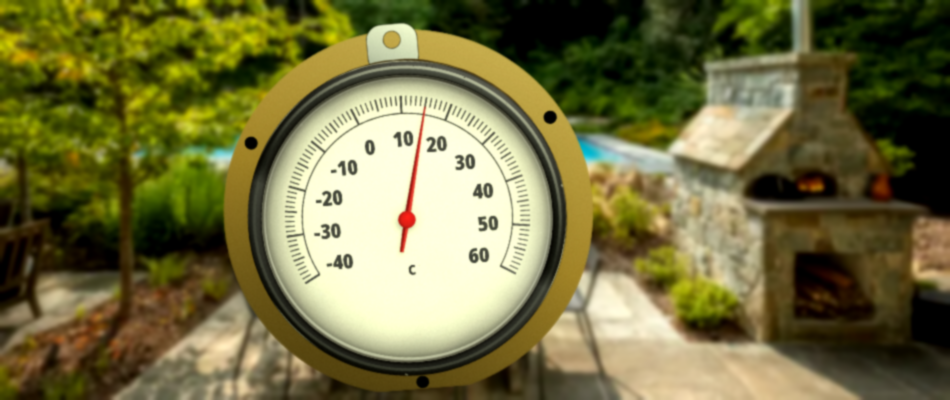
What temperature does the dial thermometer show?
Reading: 15 °C
